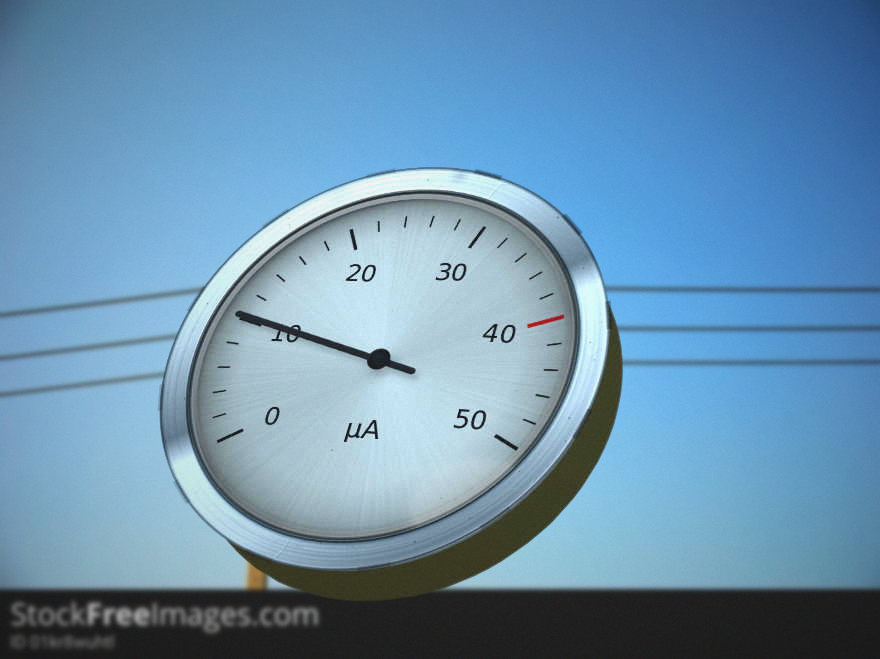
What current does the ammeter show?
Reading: 10 µA
